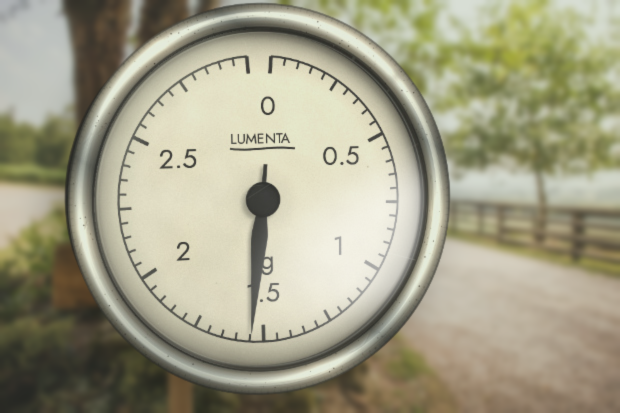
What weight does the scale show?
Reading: 1.55 kg
